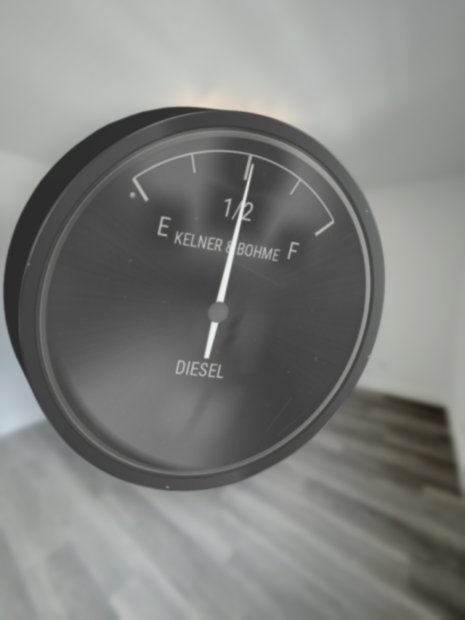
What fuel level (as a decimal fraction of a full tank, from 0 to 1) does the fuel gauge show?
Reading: 0.5
